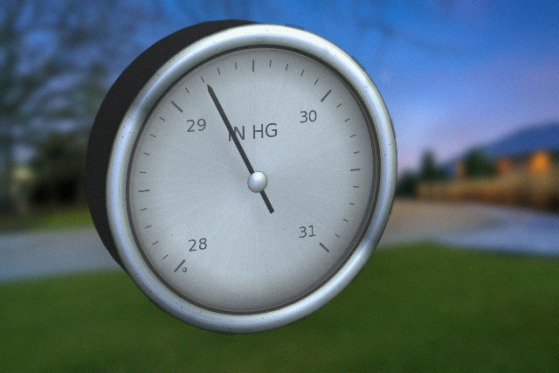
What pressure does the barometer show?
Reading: 29.2 inHg
